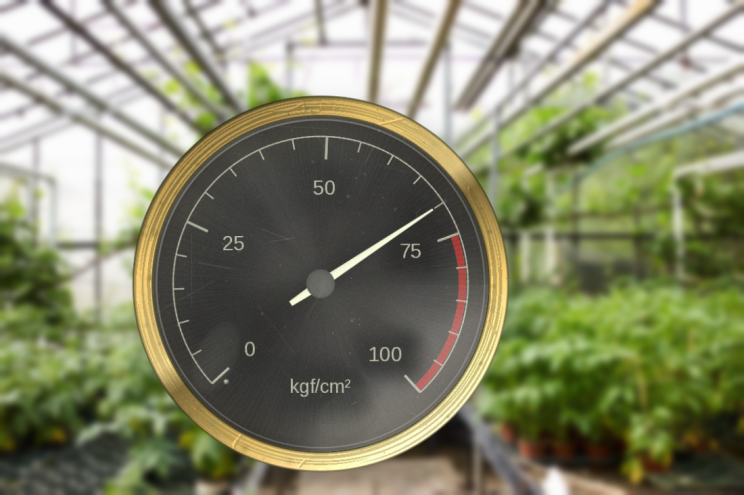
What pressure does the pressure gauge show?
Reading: 70 kg/cm²
